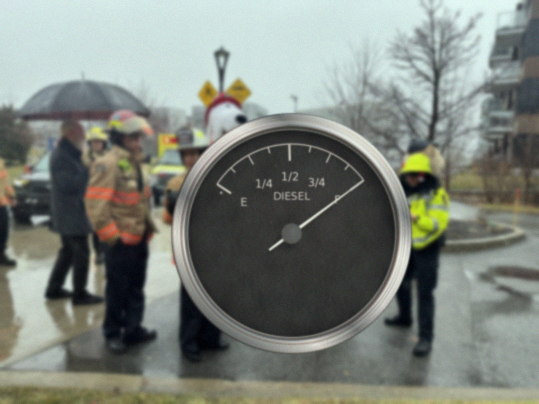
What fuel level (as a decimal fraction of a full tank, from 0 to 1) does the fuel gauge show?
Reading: 1
